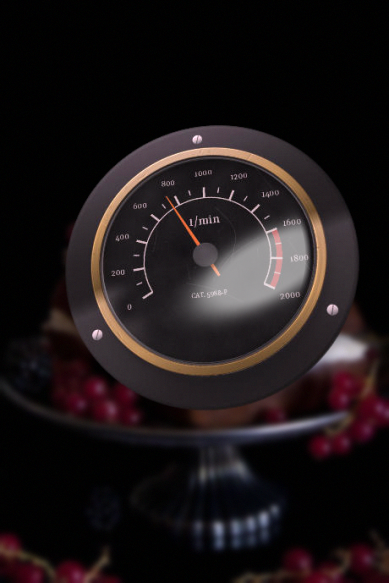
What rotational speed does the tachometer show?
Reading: 750 rpm
